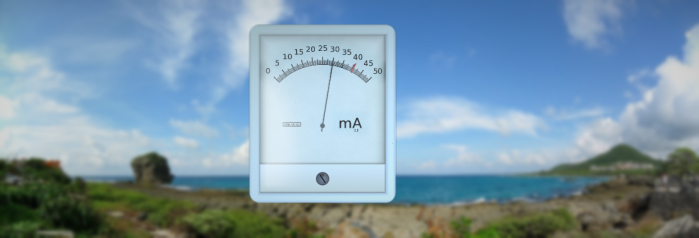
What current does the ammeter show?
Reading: 30 mA
